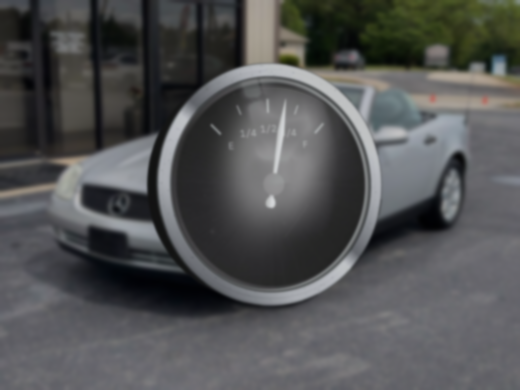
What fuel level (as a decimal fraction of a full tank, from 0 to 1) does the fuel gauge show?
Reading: 0.625
